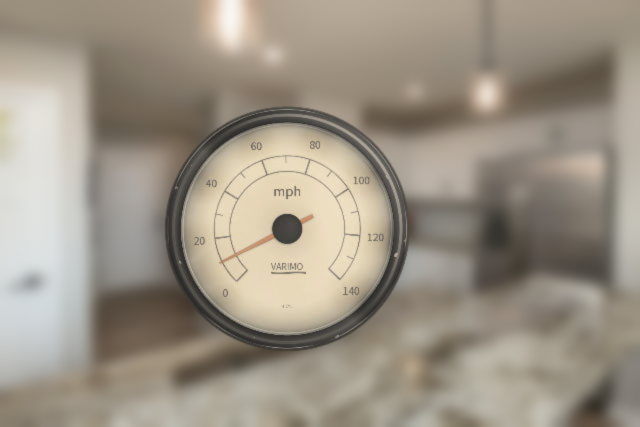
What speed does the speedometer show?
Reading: 10 mph
